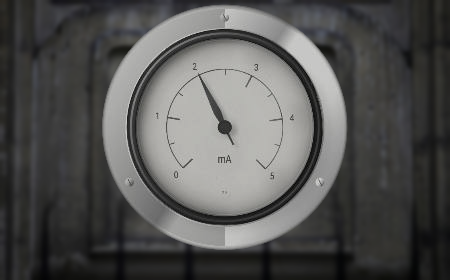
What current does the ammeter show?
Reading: 2 mA
